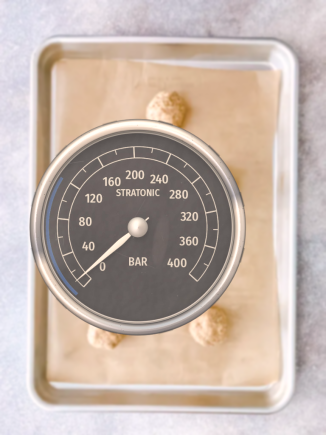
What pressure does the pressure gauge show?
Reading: 10 bar
